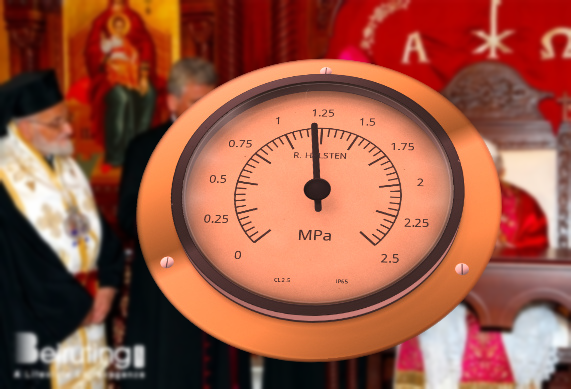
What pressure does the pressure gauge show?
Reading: 1.2 MPa
